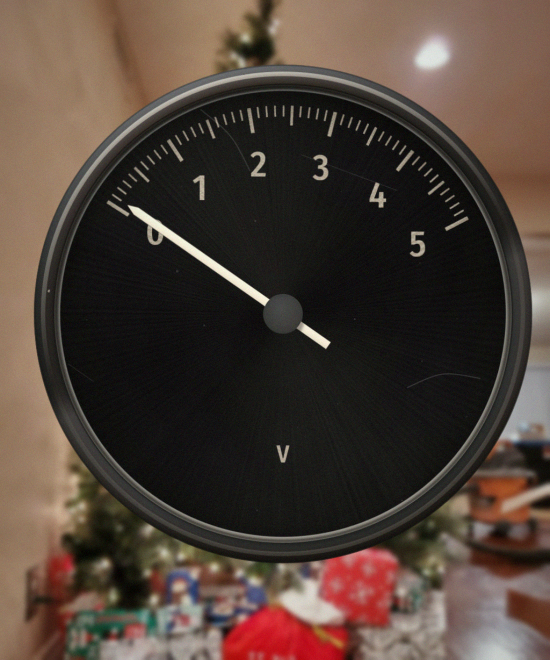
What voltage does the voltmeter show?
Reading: 0.1 V
